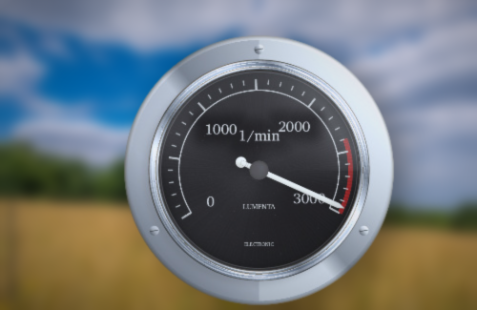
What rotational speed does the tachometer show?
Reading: 2950 rpm
